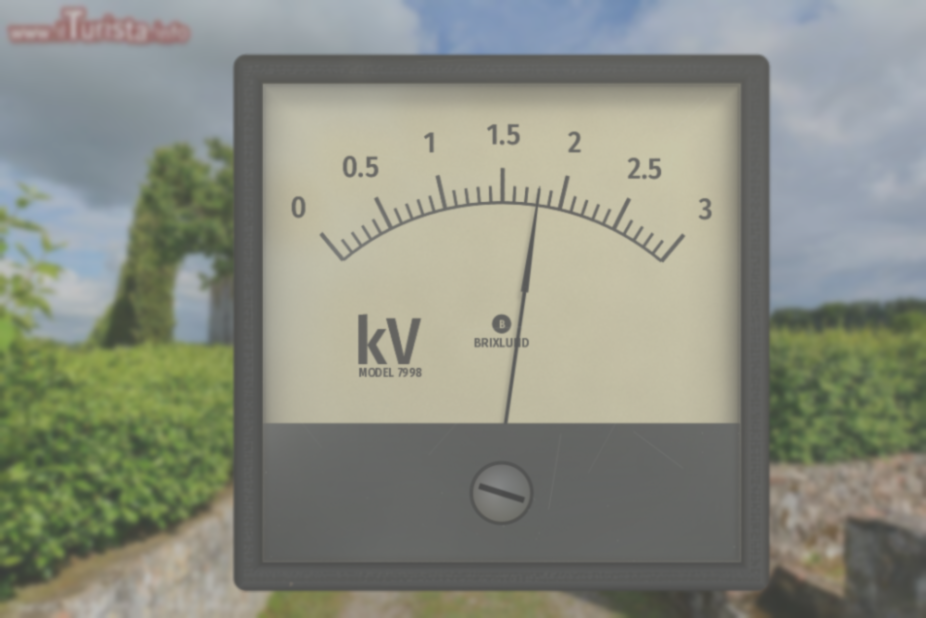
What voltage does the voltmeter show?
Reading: 1.8 kV
